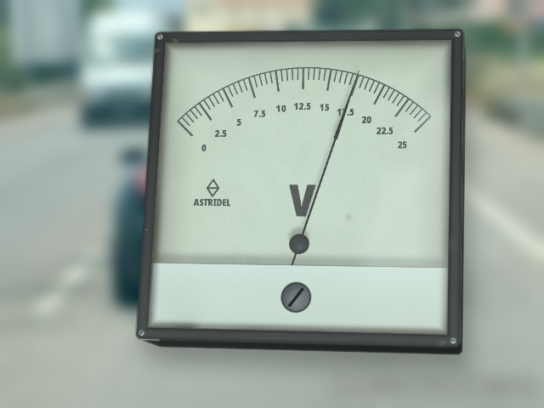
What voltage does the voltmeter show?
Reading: 17.5 V
